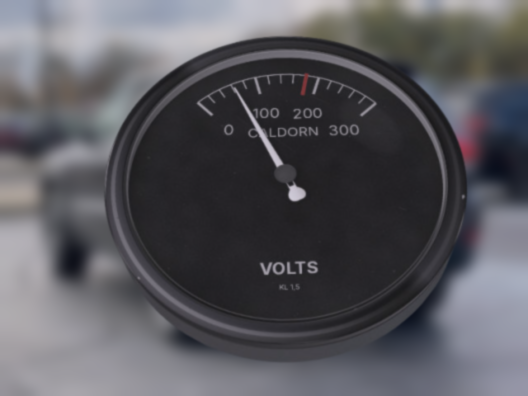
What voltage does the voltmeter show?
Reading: 60 V
